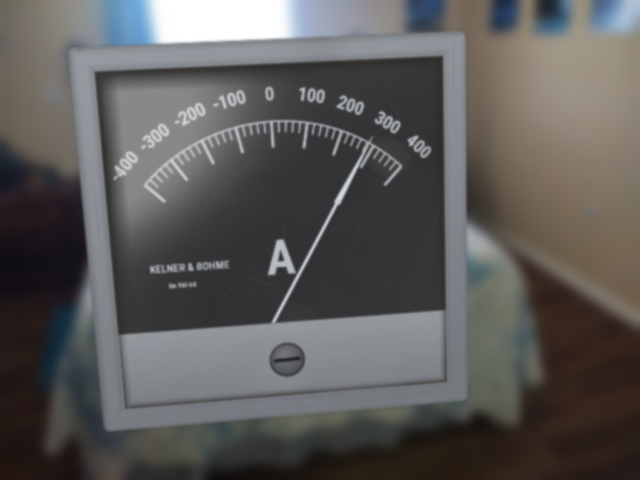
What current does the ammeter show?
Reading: 280 A
